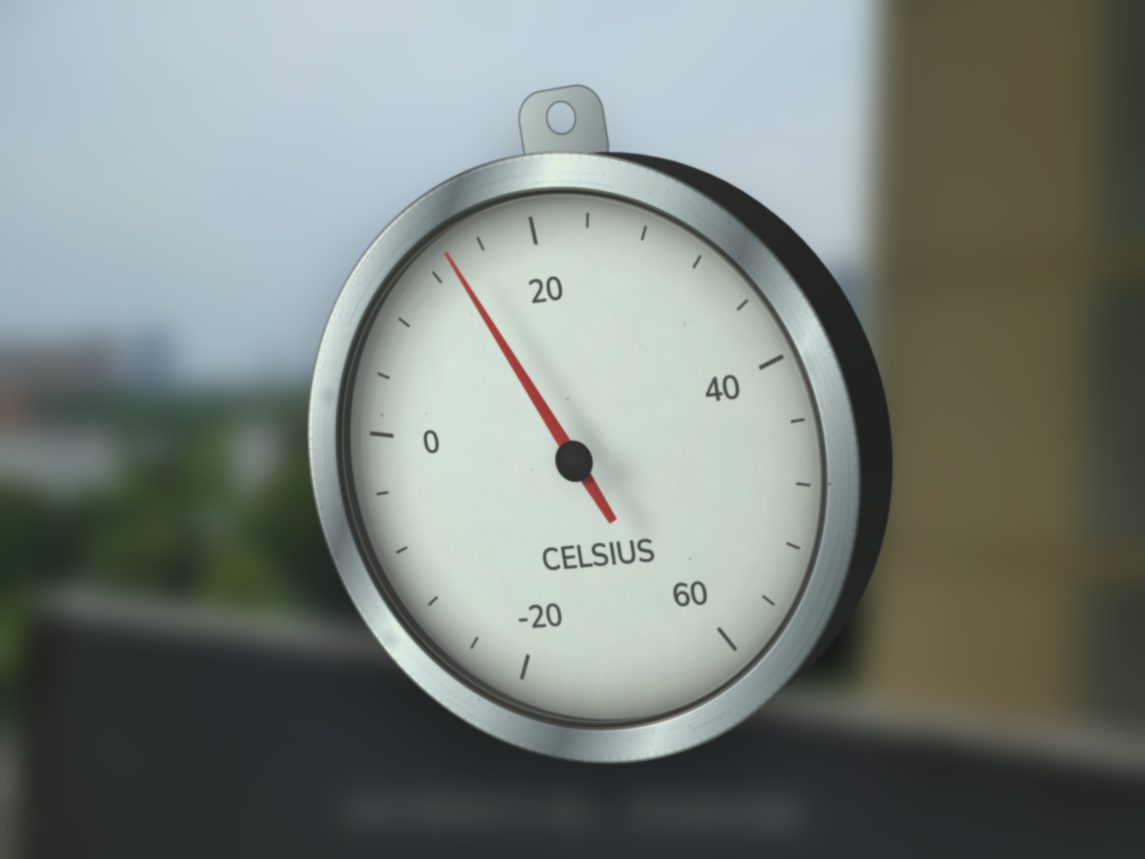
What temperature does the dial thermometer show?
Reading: 14 °C
